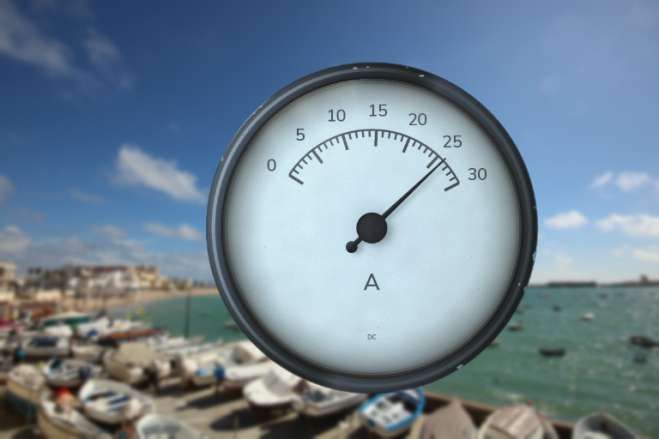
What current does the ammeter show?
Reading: 26 A
